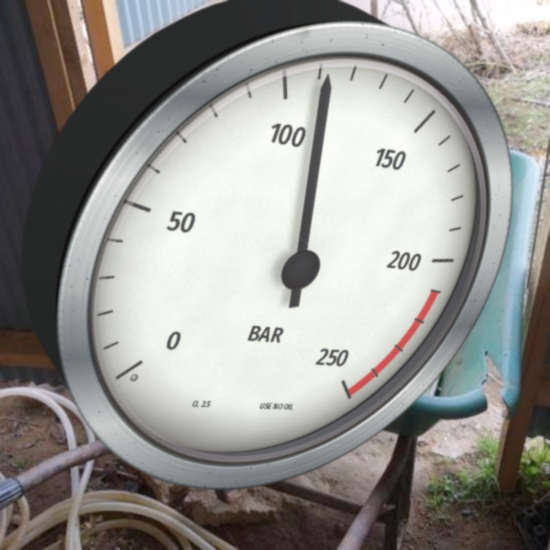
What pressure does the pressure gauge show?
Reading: 110 bar
